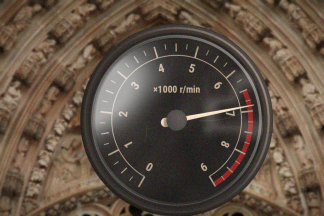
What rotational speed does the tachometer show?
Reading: 6875 rpm
